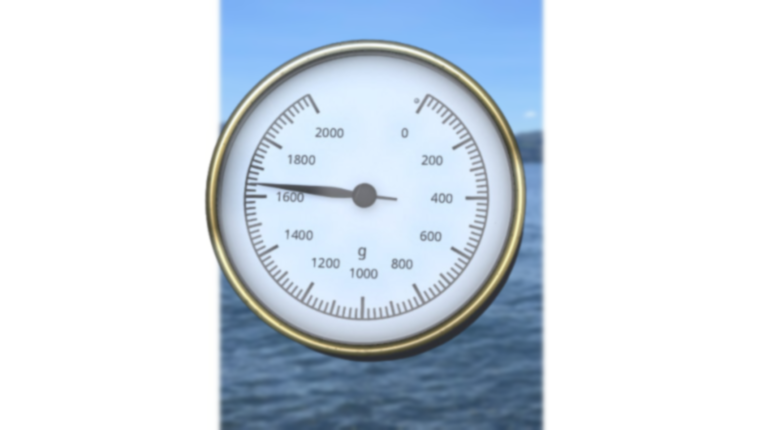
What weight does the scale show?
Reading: 1640 g
